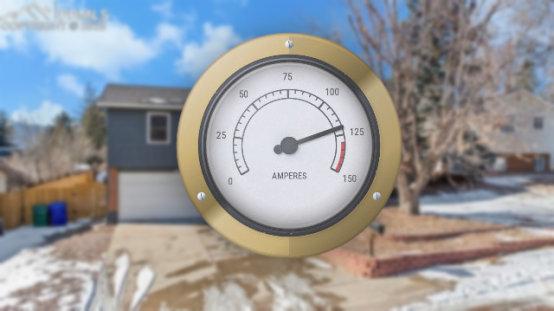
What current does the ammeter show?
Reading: 120 A
